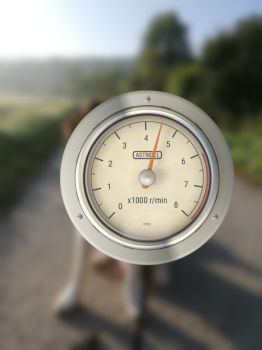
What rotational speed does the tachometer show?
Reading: 4500 rpm
